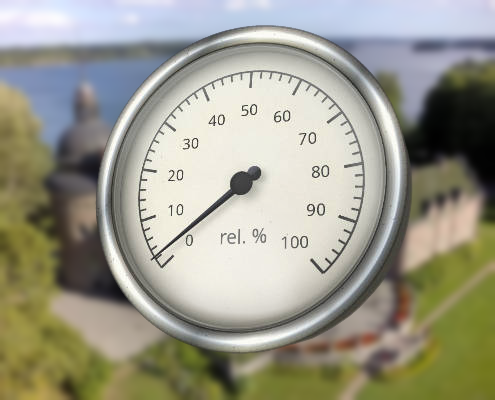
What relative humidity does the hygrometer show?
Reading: 2 %
